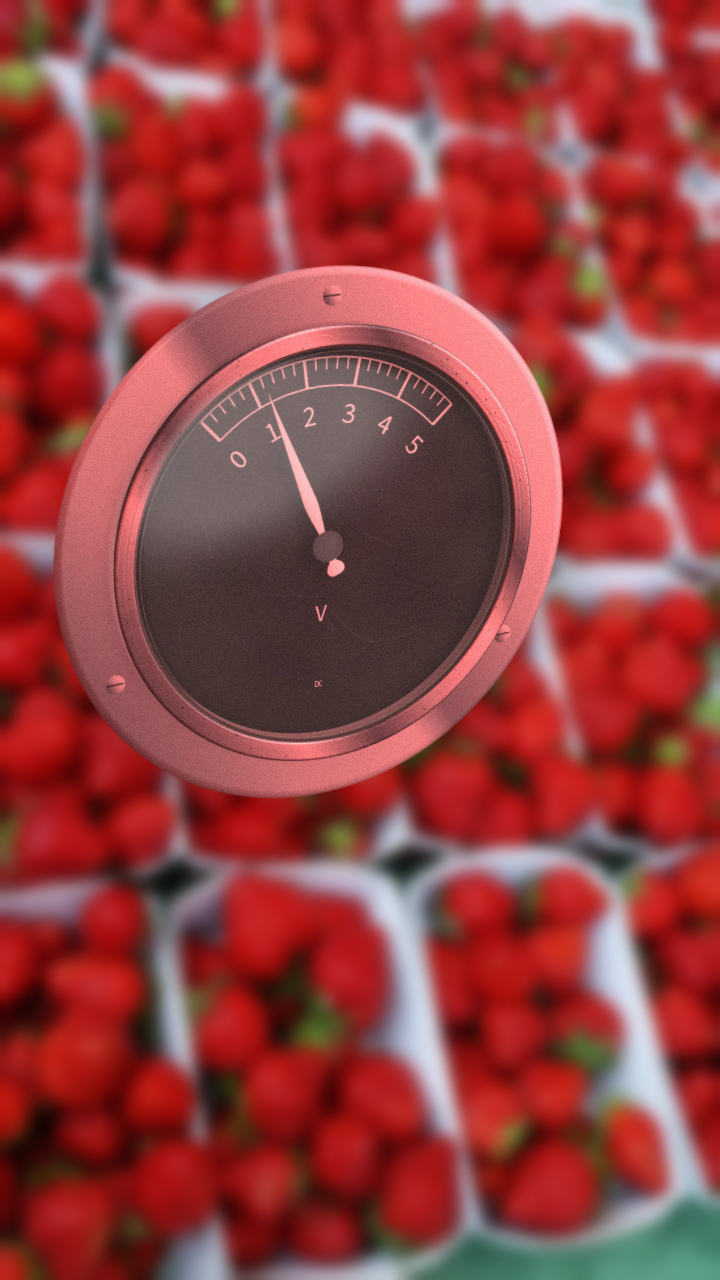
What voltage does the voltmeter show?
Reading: 1.2 V
